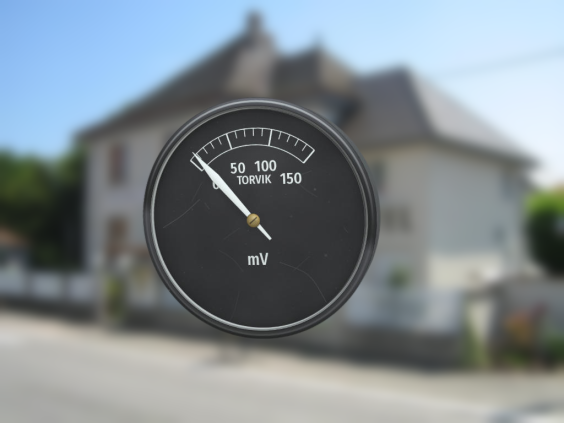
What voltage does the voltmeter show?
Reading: 10 mV
